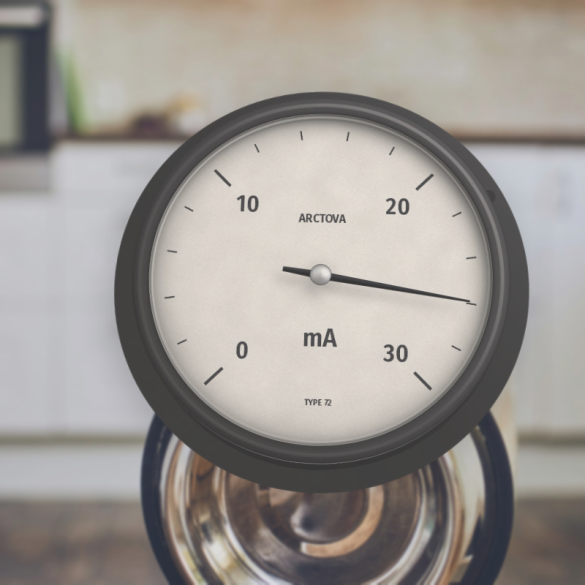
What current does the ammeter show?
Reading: 26 mA
